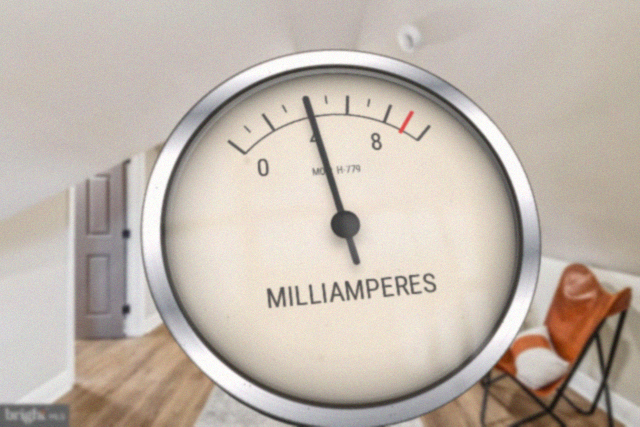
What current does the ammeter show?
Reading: 4 mA
